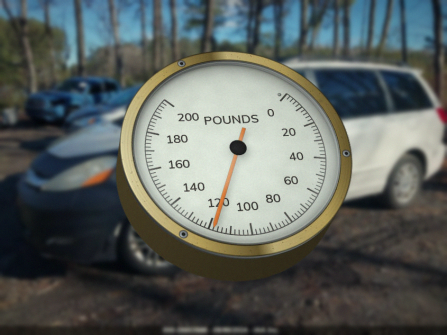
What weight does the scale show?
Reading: 118 lb
